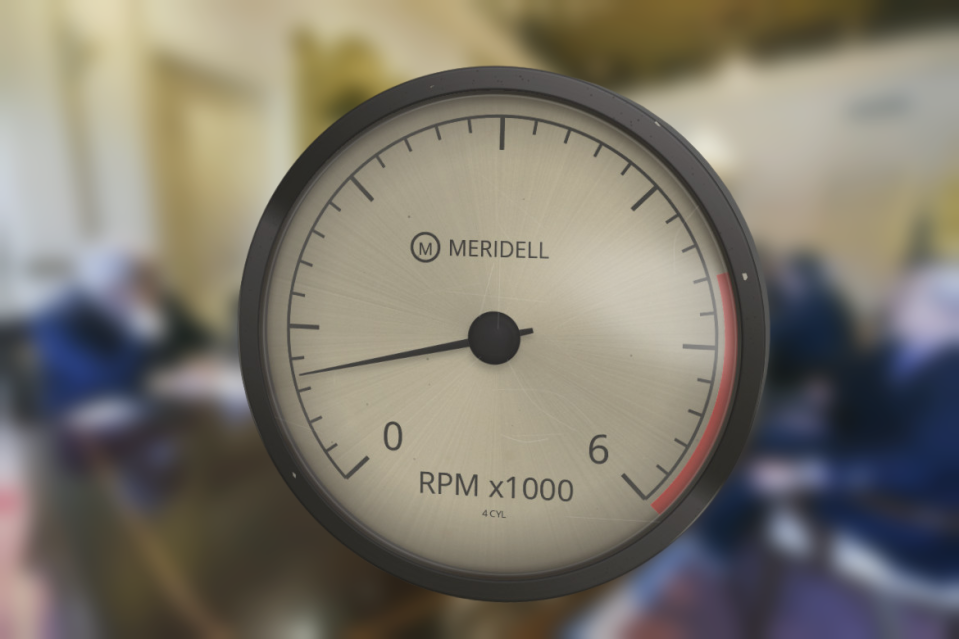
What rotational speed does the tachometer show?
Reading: 700 rpm
